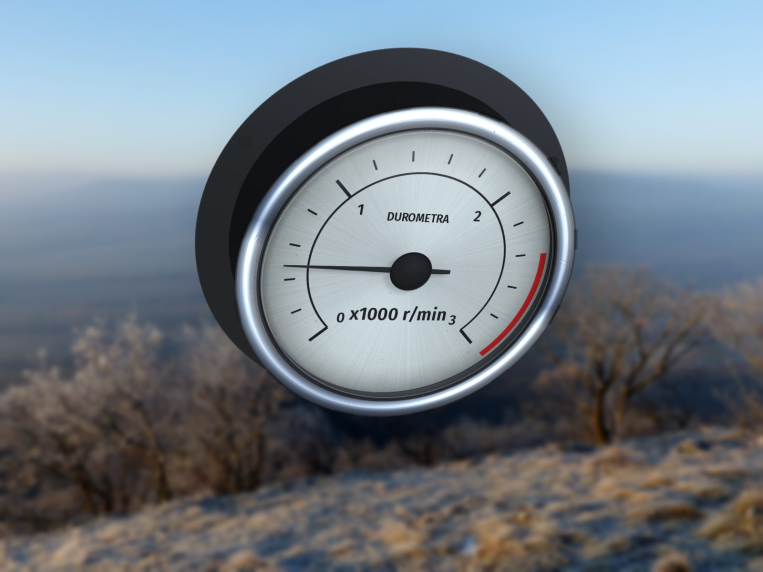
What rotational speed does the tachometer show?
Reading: 500 rpm
